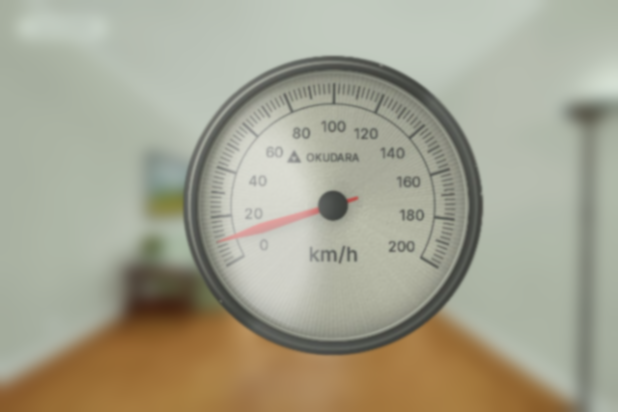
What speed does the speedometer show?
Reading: 10 km/h
